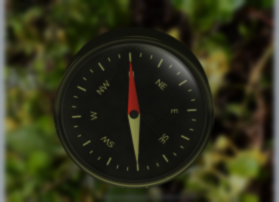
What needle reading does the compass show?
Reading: 0 °
